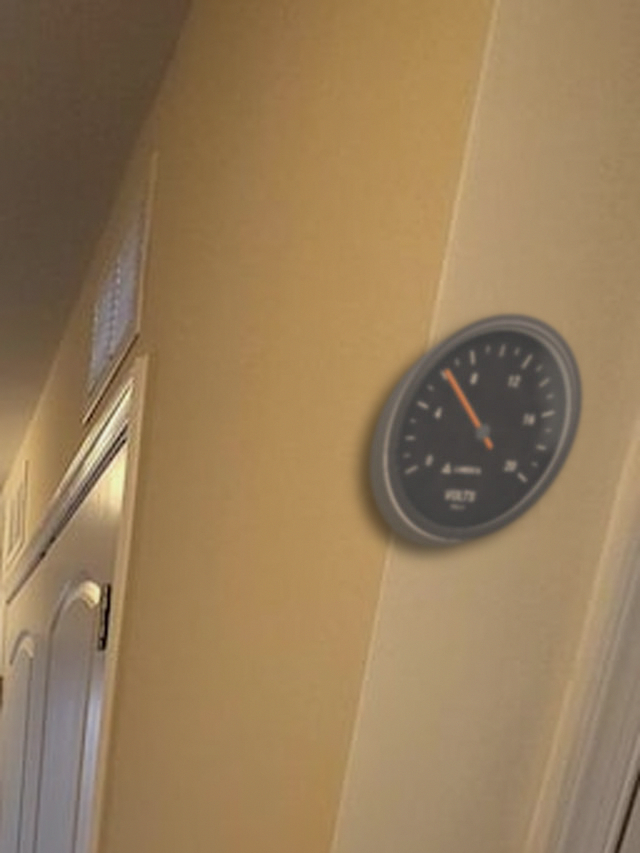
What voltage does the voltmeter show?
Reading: 6 V
